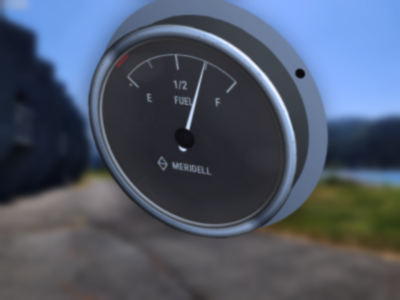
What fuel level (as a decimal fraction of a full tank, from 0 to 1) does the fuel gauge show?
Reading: 0.75
